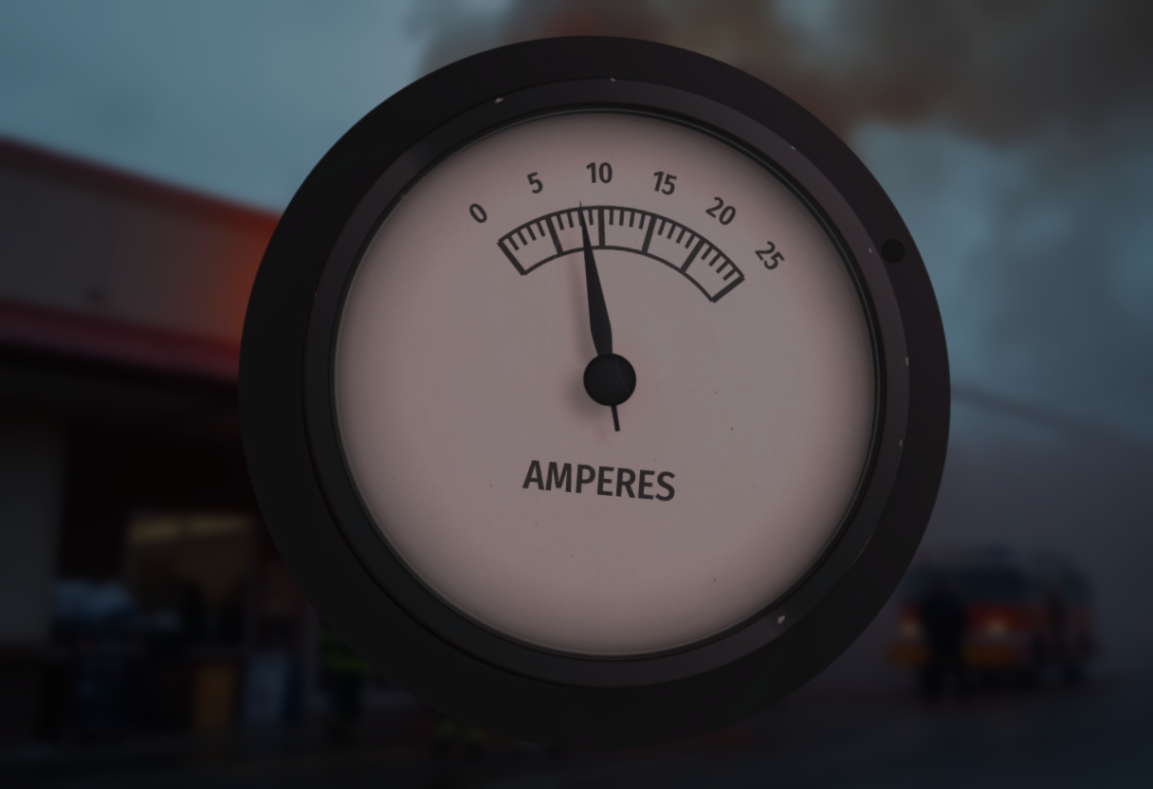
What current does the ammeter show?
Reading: 8 A
